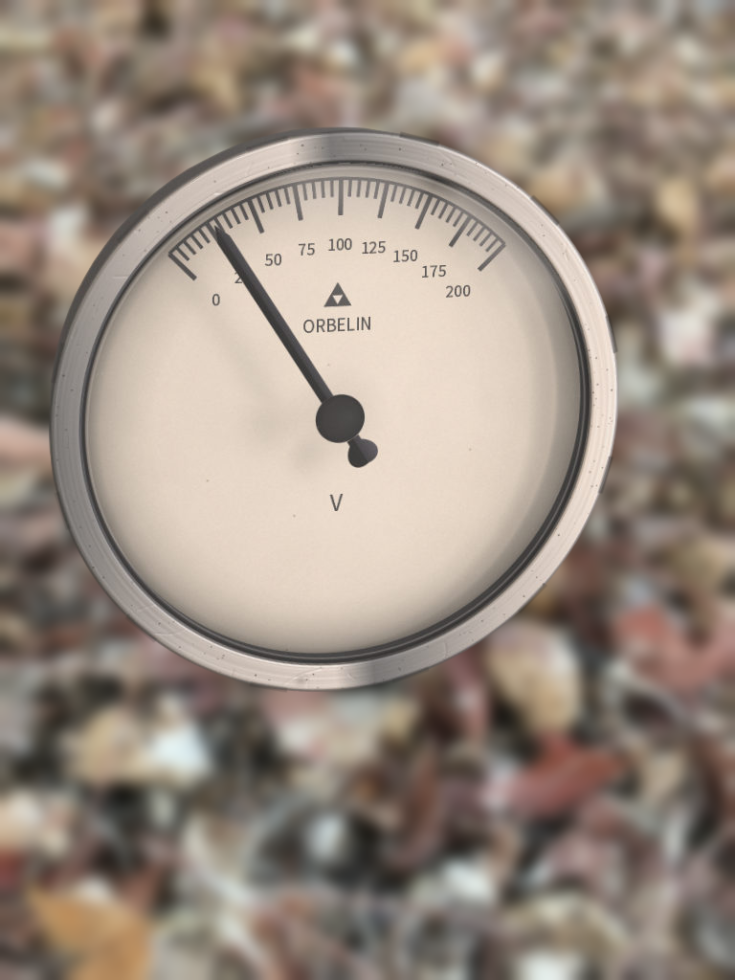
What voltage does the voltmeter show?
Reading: 27.5 V
